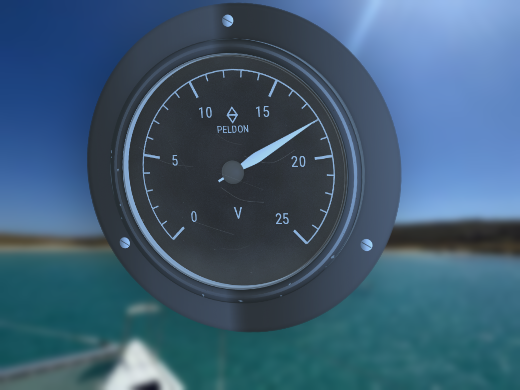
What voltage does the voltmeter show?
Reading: 18 V
